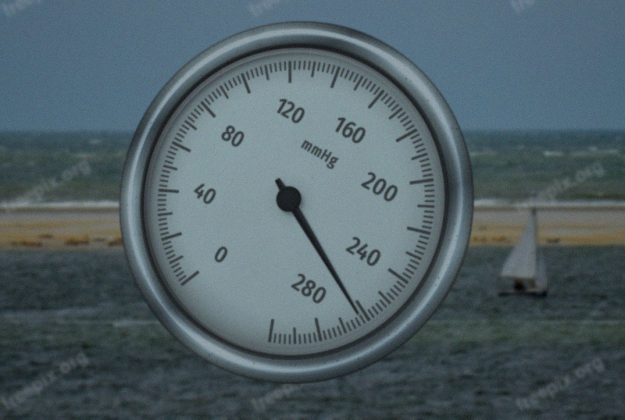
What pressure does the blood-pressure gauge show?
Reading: 262 mmHg
